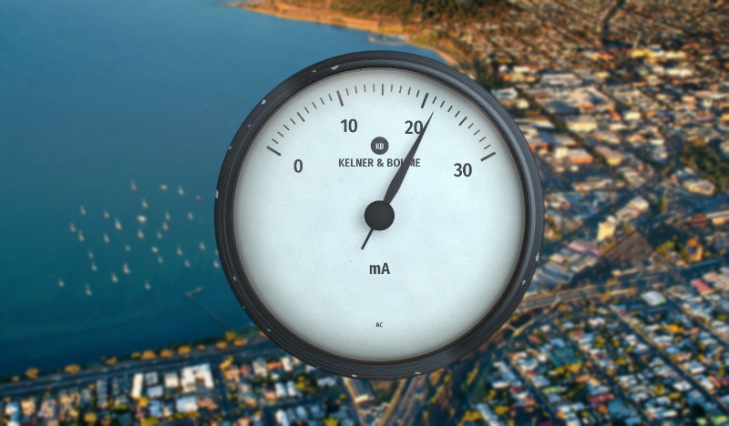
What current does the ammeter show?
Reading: 21.5 mA
